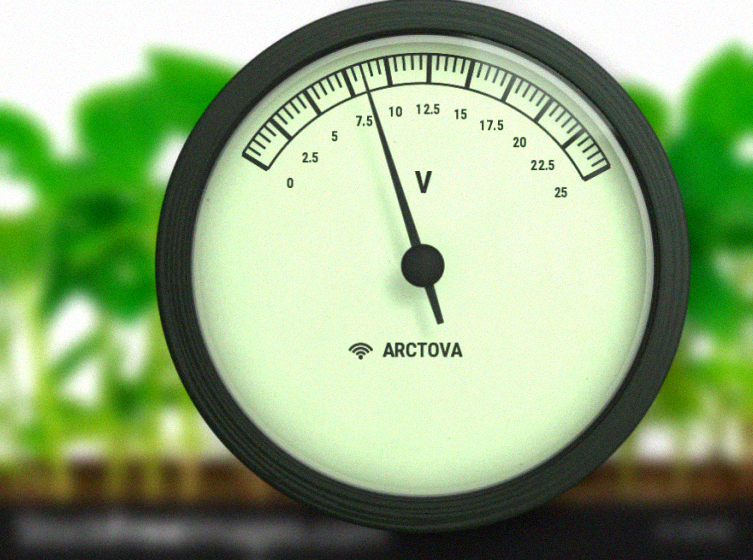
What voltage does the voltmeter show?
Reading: 8.5 V
